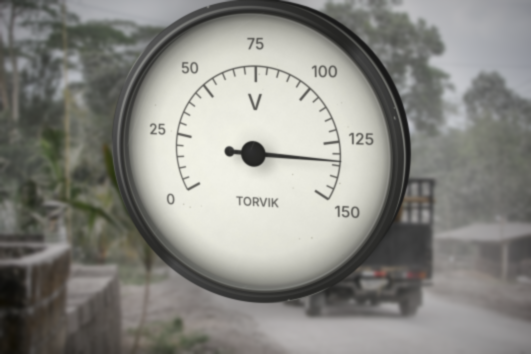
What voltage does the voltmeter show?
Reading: 132.5 V
